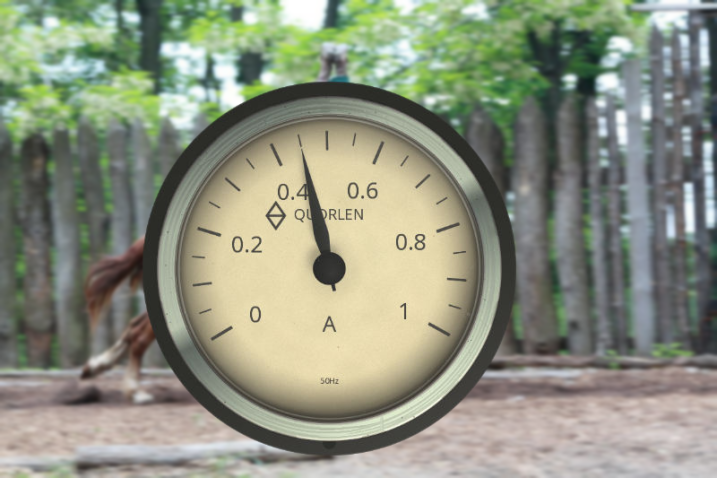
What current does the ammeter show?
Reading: 0.45 A
